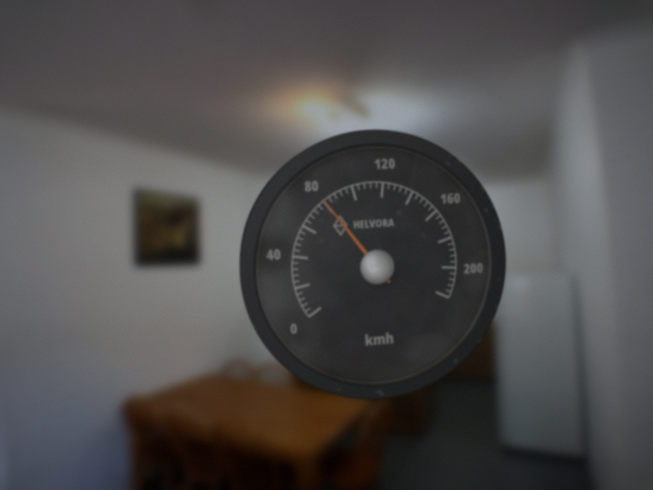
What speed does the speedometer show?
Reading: 80 km/h
